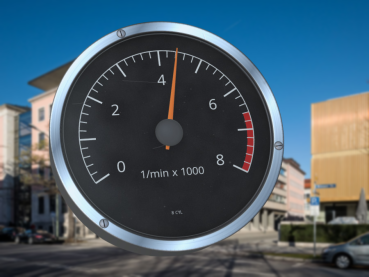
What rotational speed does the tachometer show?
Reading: 4400 rpm
